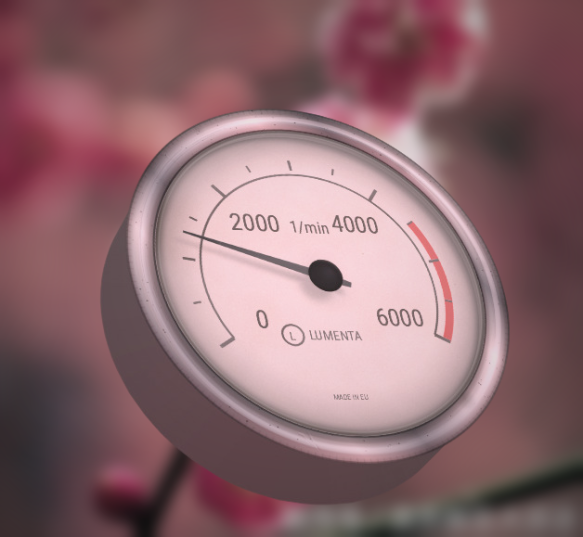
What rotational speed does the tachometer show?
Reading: 1250 rpm
